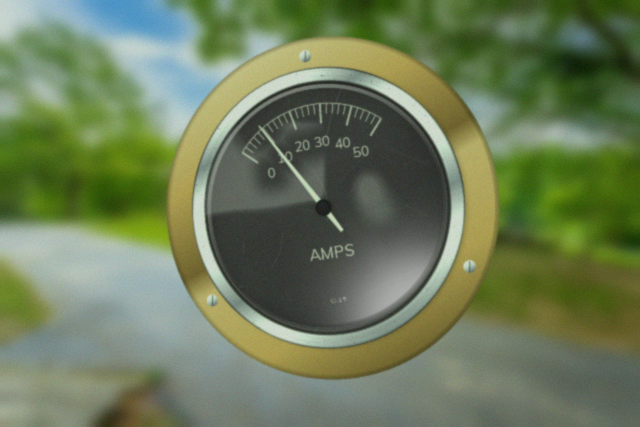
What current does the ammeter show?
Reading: 10 A
